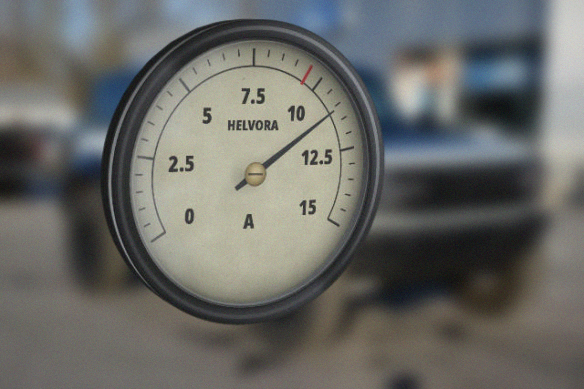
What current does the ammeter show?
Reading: 11 A
